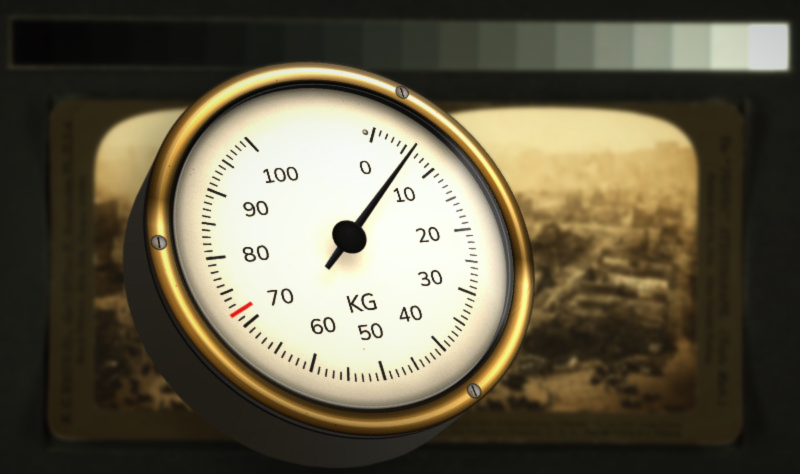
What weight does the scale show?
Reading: 6 kg
